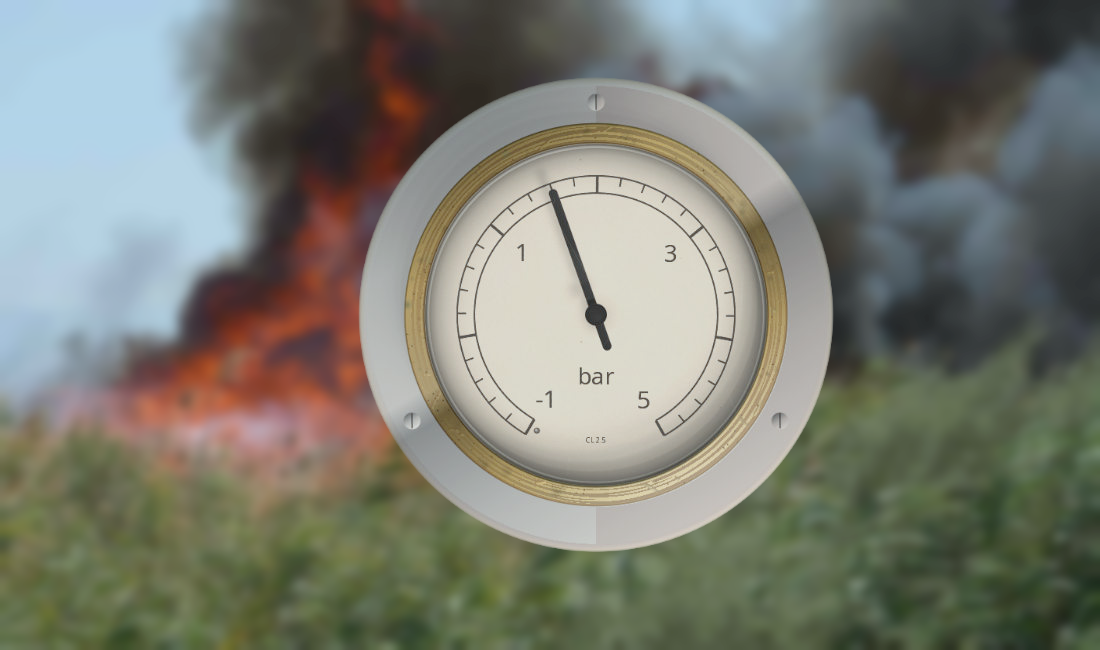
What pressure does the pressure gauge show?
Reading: 1.6 bar
